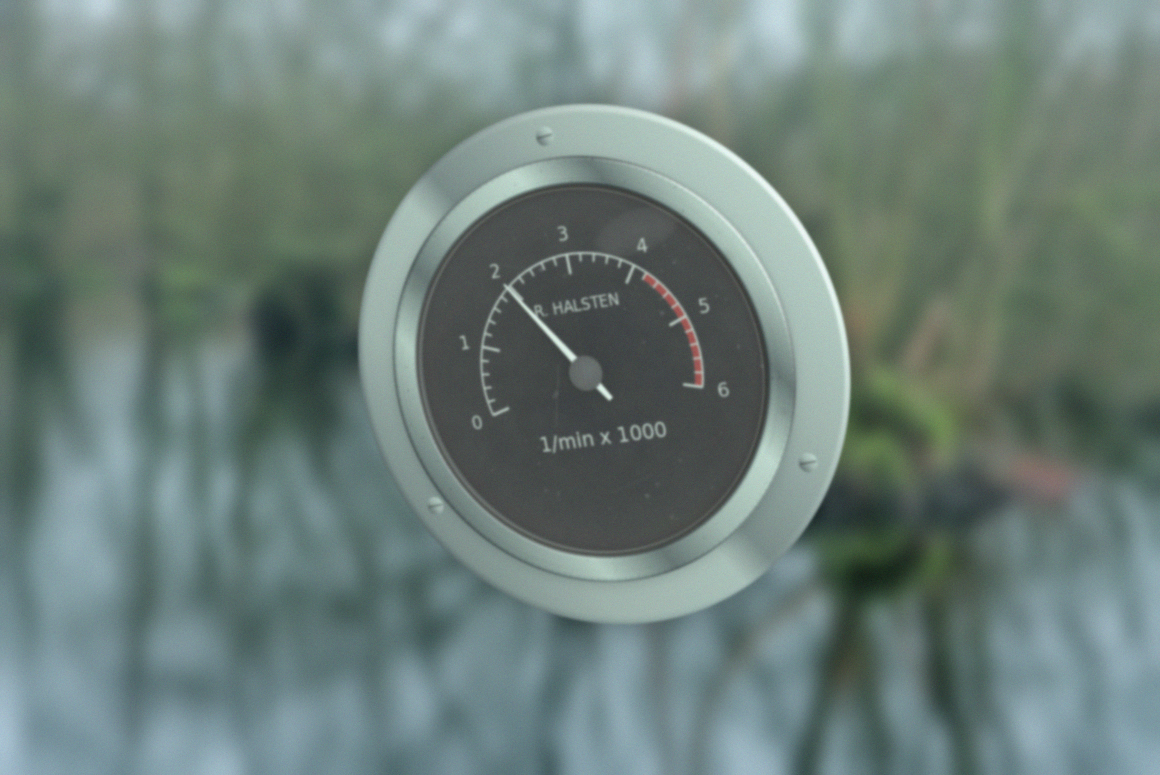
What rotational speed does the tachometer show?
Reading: 2000 rpm
